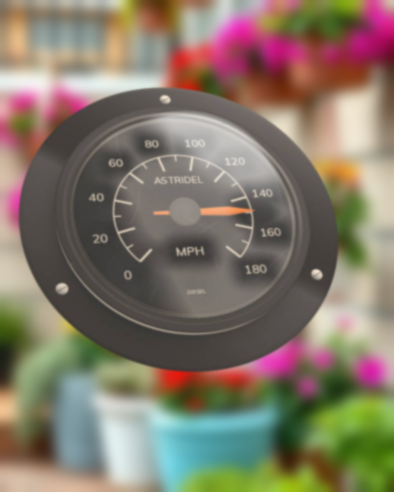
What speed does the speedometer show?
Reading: 150 mph
